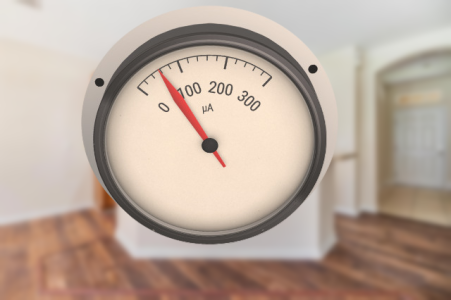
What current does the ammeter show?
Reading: 60 µA
